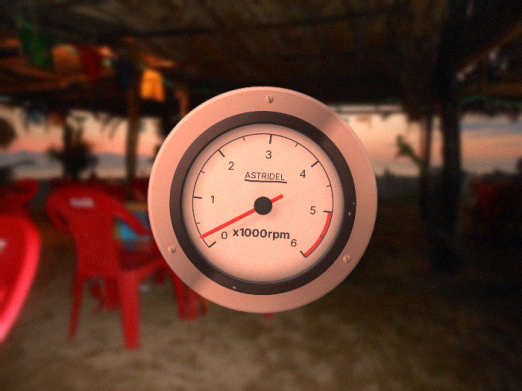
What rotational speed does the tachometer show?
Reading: 250 rpm
